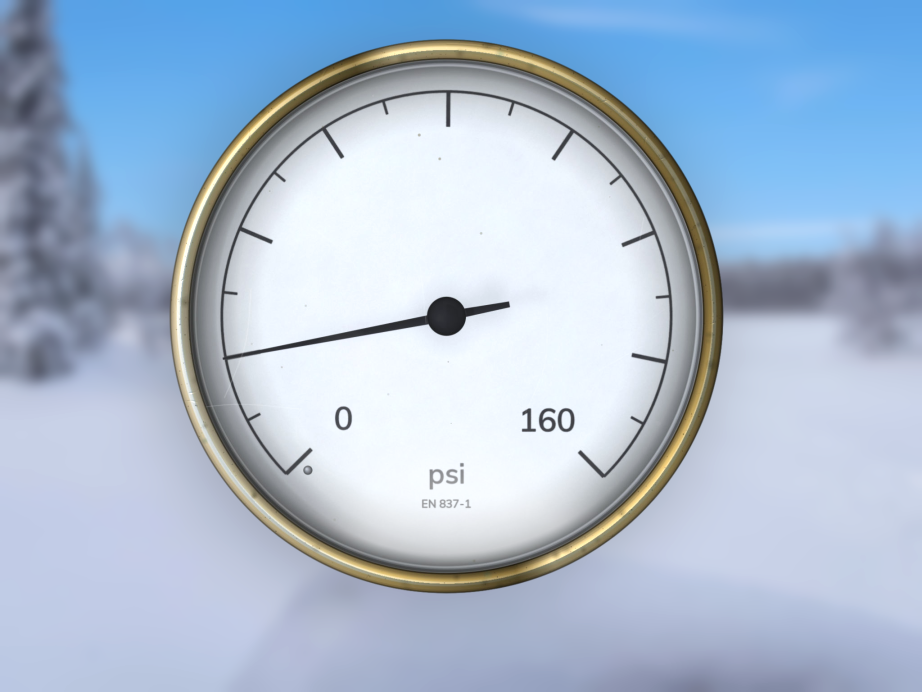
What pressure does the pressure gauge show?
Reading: 20 psi
